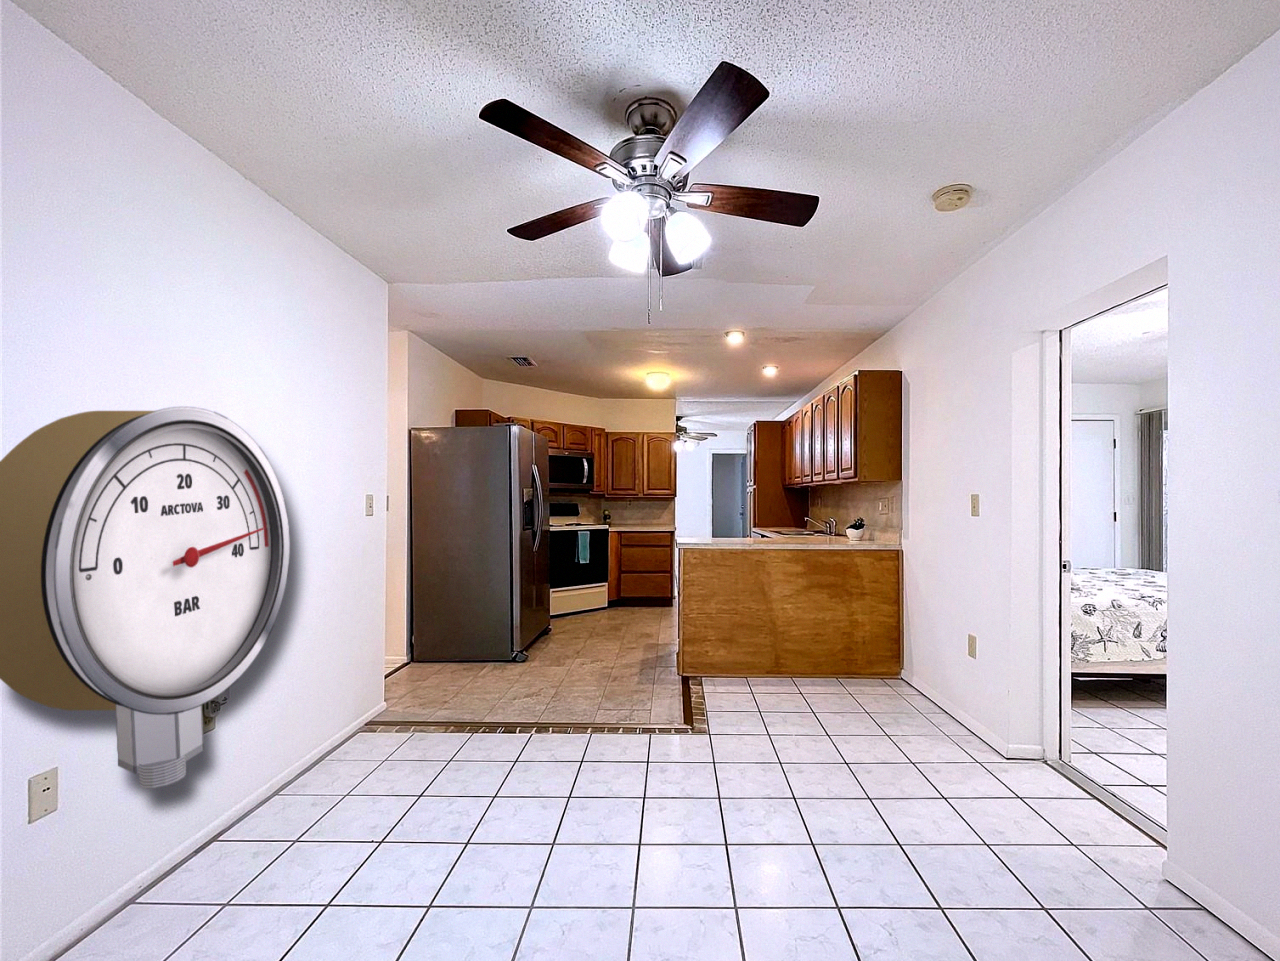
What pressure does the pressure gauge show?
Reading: 37.5 bar
